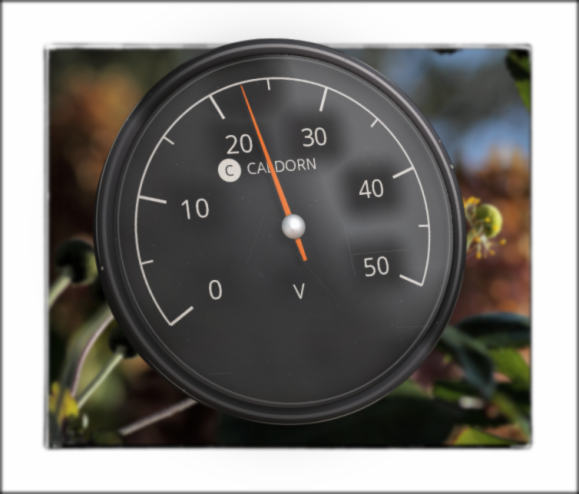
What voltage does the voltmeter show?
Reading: 22.5 V
